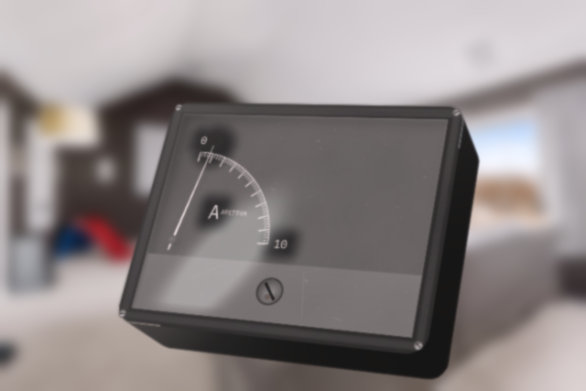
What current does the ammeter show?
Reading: 1 A
